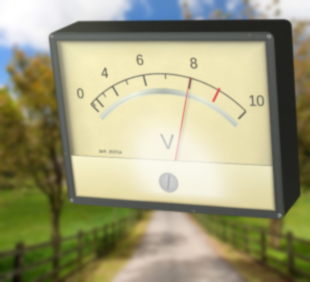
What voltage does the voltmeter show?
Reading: 8 V
